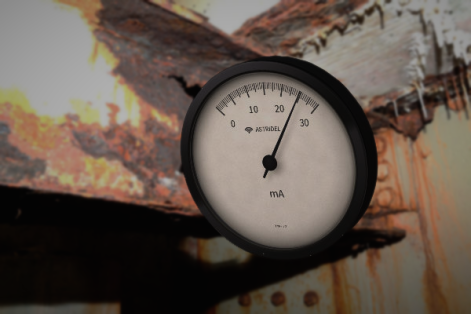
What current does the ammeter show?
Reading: 25 mA
